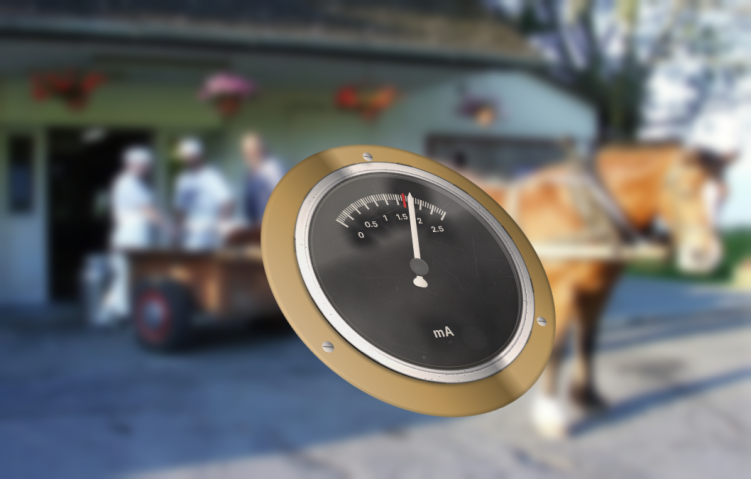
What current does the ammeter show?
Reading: 1.75 mA
